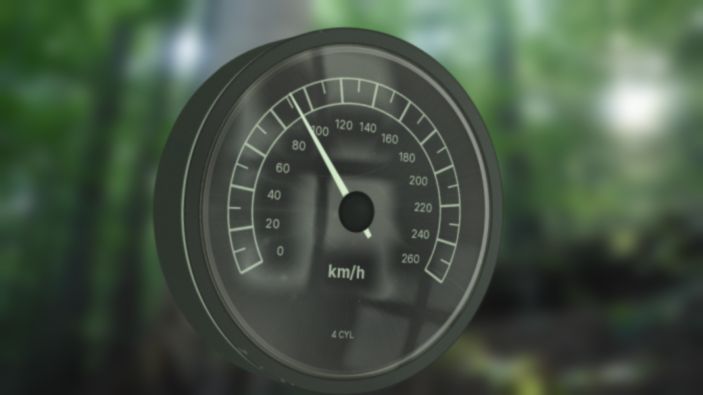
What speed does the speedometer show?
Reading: 90 km/h
